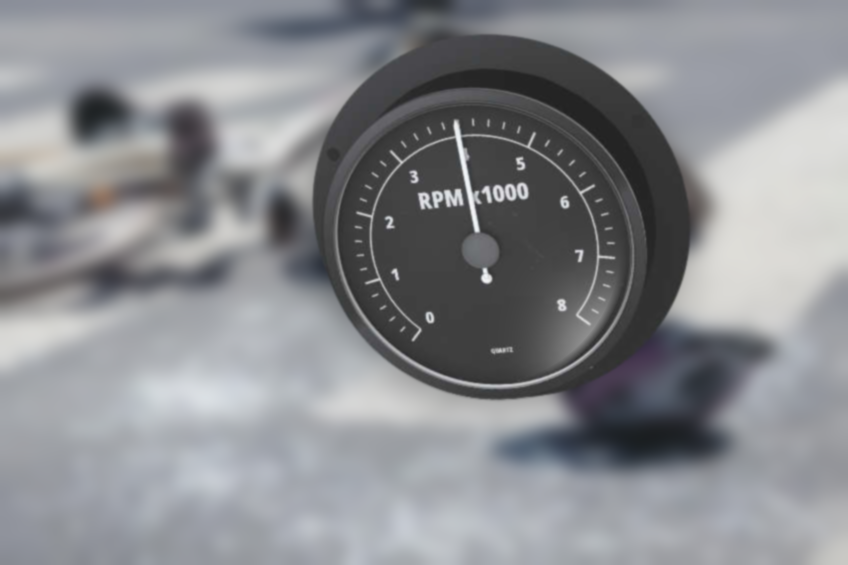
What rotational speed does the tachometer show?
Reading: 4000 rpm
